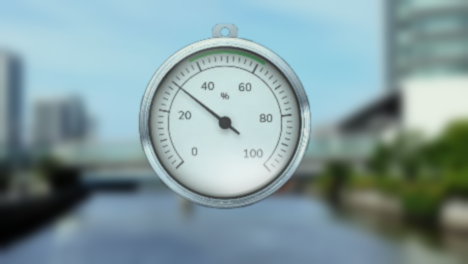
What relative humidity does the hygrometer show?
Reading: 30 %
